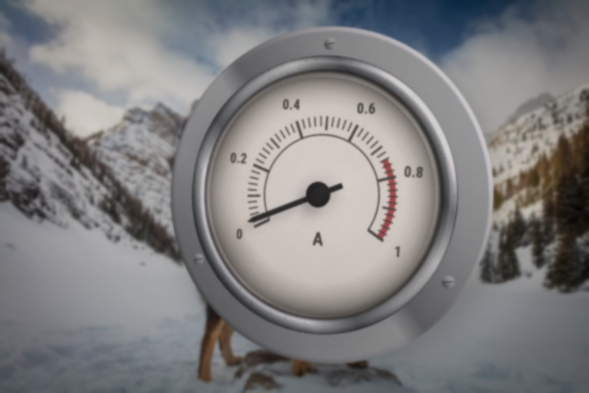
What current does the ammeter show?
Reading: 0.02 A
